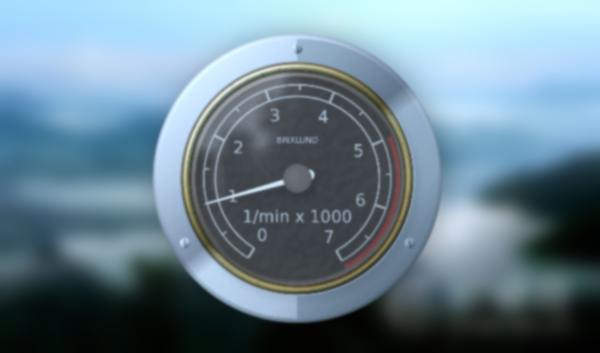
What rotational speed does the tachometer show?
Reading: 1000 rpm
